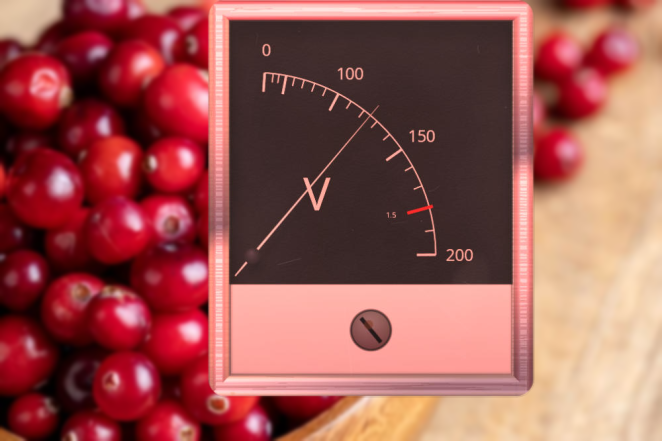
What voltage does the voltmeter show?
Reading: 125 V
